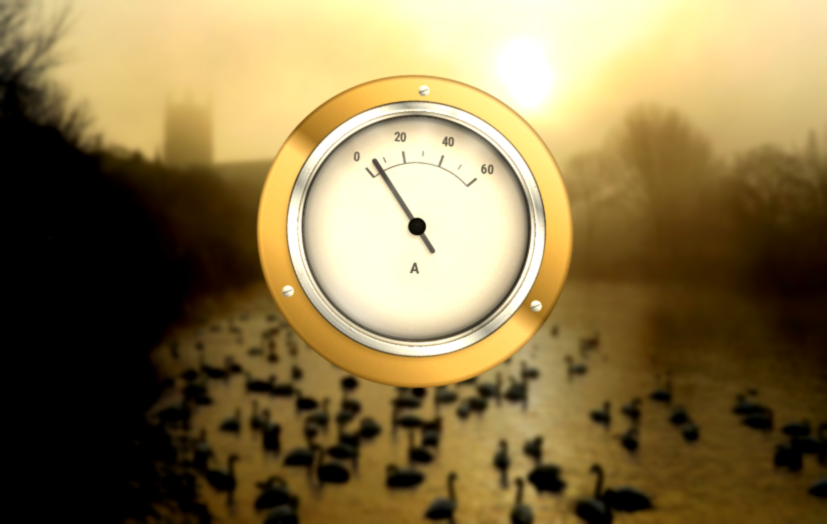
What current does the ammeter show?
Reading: 5 A
